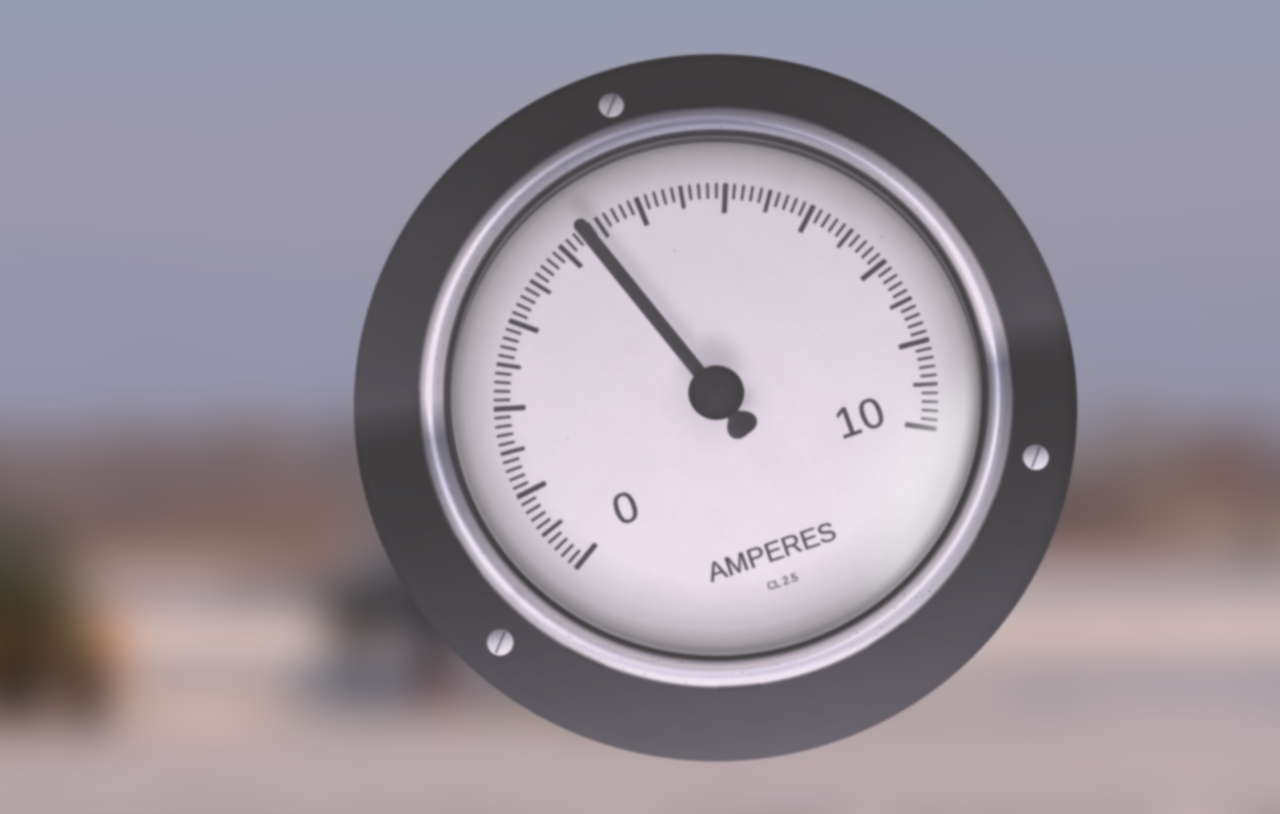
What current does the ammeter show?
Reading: 4.3 A
